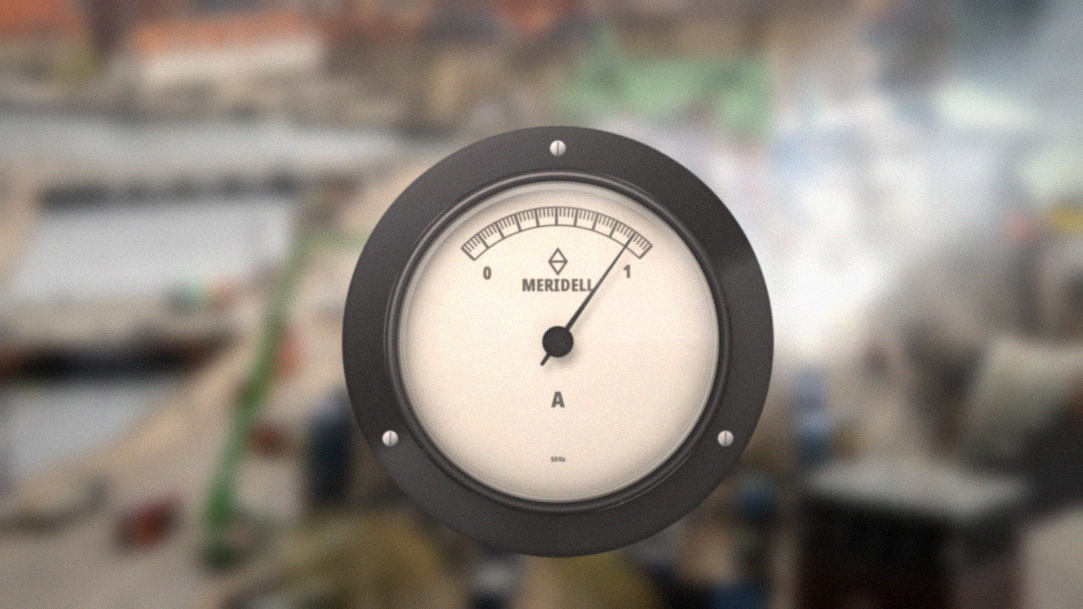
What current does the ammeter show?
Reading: 0.9 A
